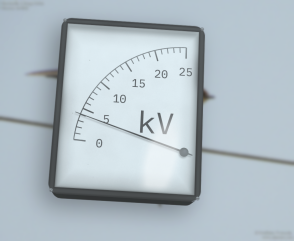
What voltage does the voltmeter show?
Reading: 4 kV
